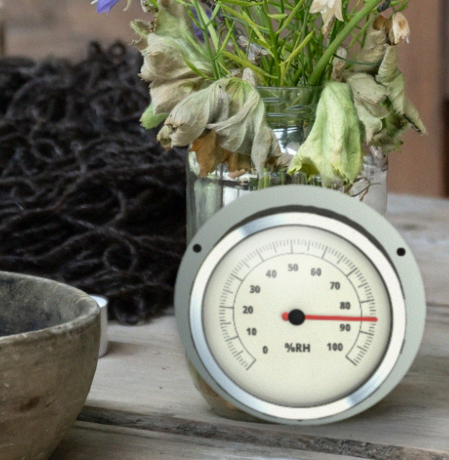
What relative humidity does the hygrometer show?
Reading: 85 %
